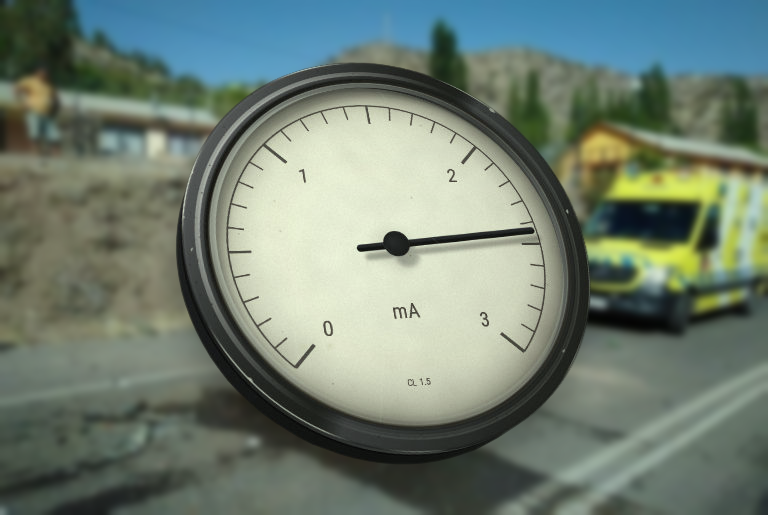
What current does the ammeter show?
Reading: 2.45 mA
